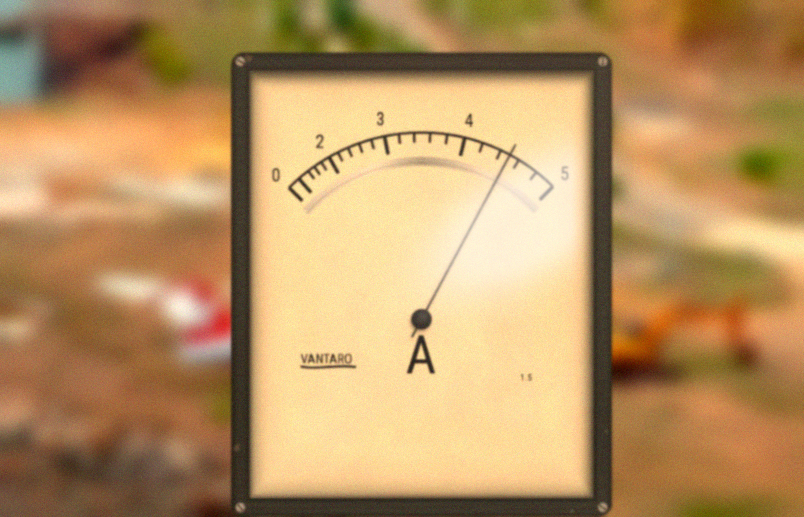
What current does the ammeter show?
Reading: 4.5 A
